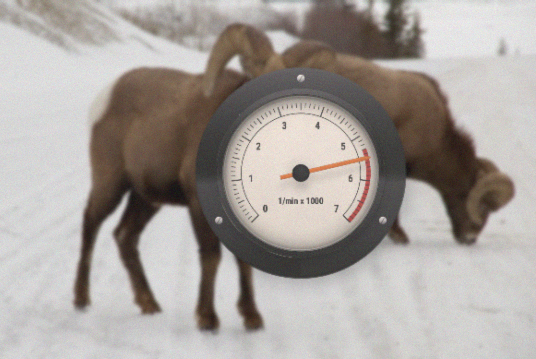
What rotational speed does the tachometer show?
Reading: 5500 rpm
